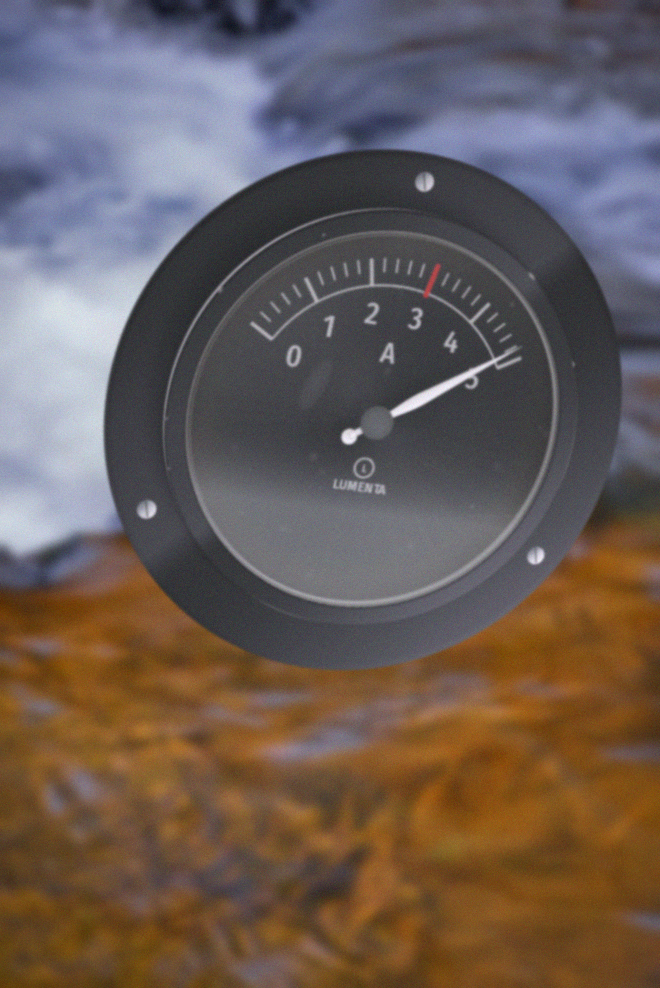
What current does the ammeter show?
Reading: 4.8 A
